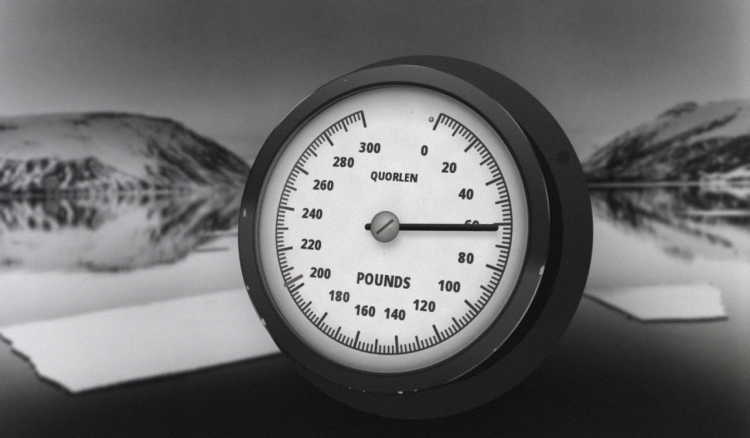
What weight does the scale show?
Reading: 62 lb
